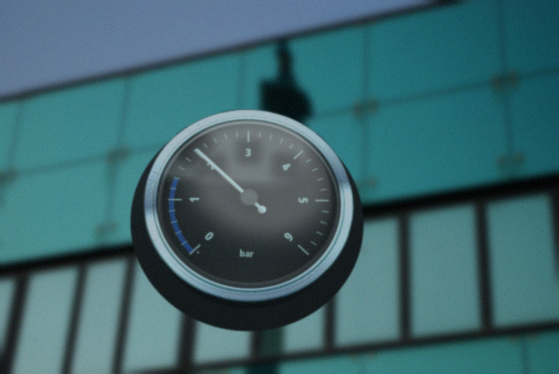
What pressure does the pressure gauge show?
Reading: 2 bar
